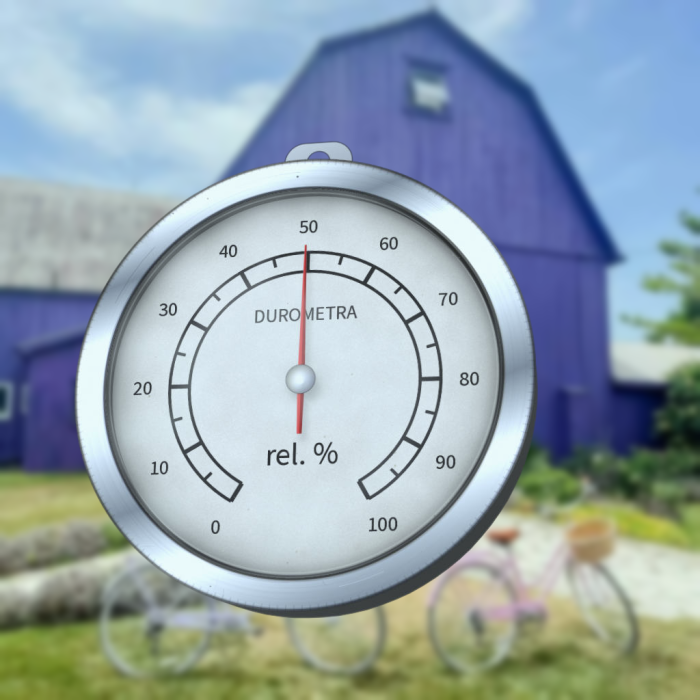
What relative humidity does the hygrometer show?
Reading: 50 %
